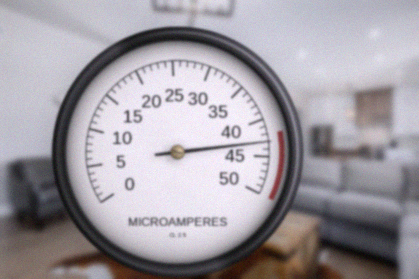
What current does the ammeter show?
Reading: 43 µA
